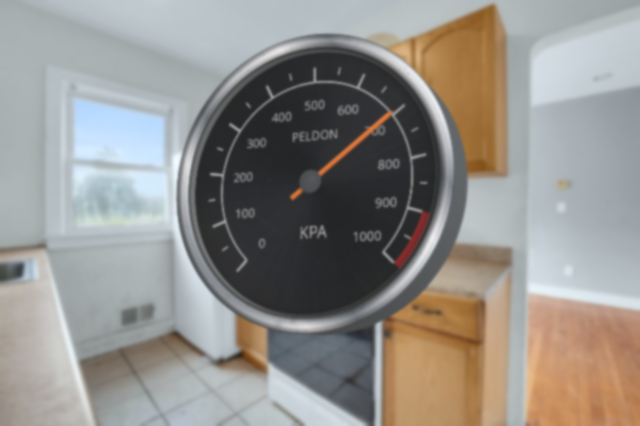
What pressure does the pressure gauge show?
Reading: 700 kPa
